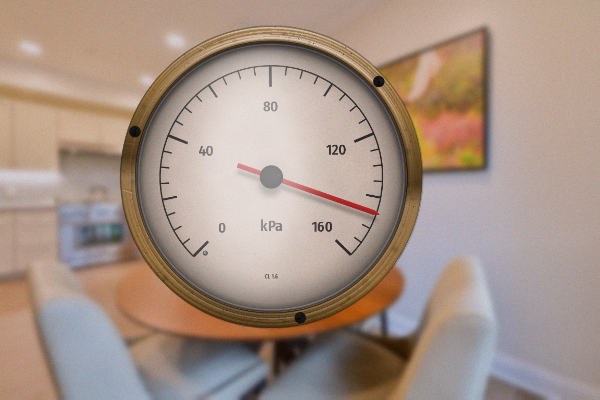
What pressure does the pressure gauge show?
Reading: 145 kPa
